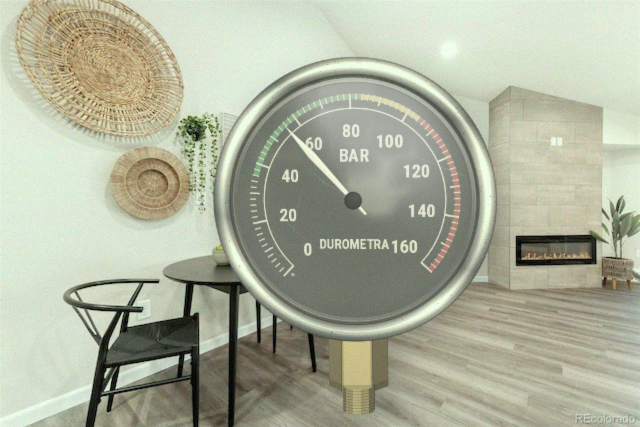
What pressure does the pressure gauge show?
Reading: 56 bar
